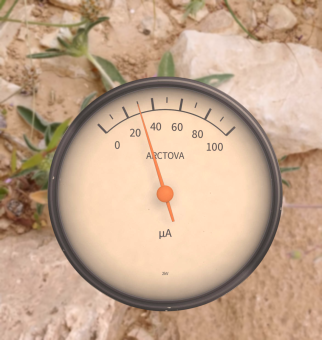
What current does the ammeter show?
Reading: 30 µA
